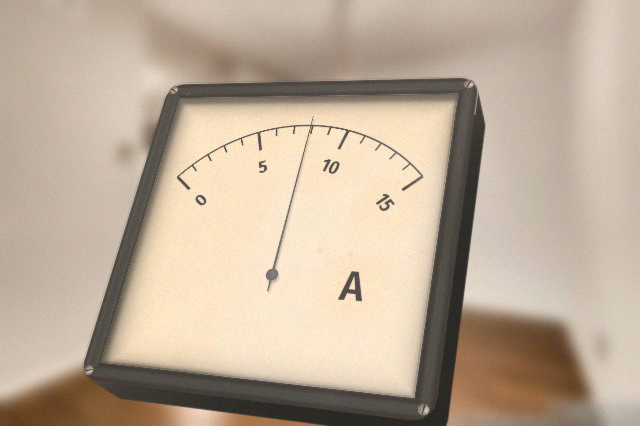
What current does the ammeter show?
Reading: 8 A
